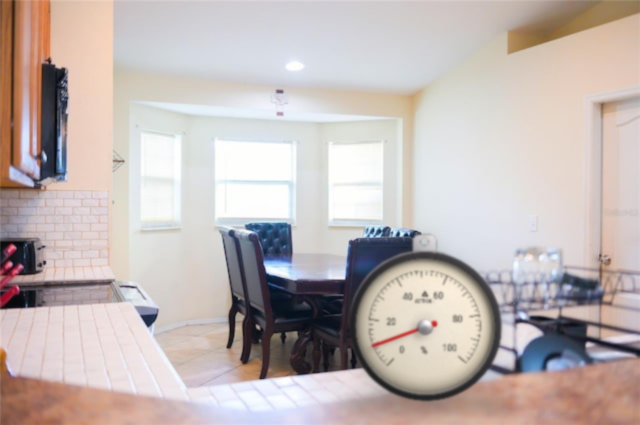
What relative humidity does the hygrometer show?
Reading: 10 %
